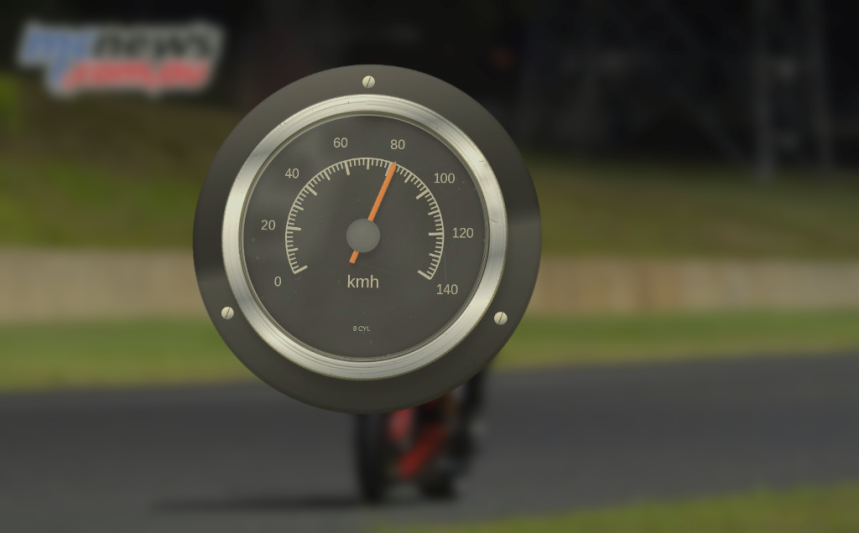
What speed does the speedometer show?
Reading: 82 km/h
